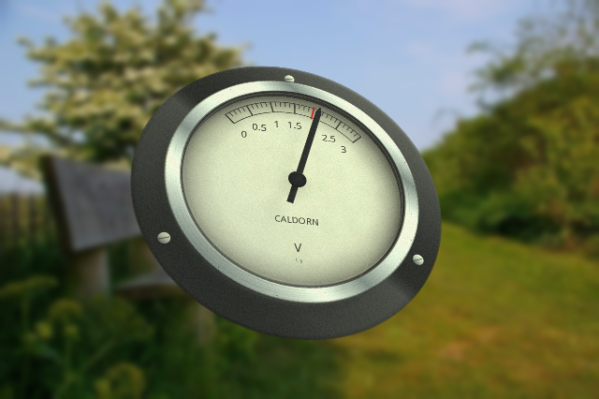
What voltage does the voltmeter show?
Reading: 2 V
